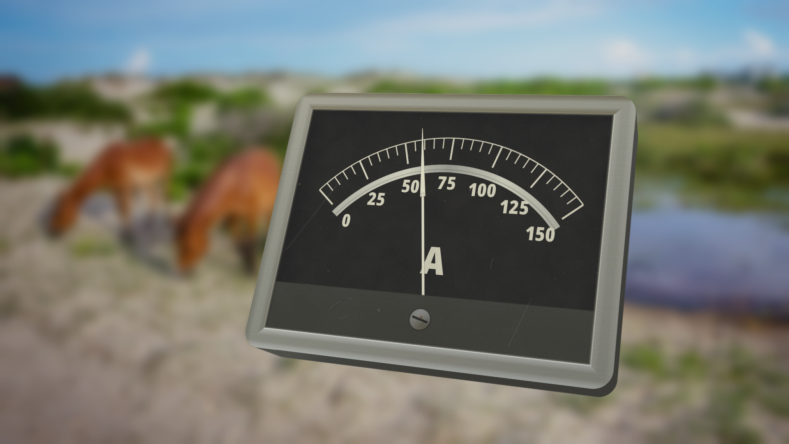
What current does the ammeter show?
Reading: 60 A
